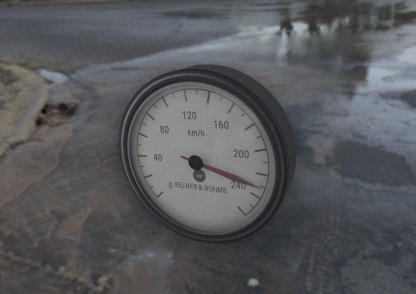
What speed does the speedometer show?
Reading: 230 km/h
